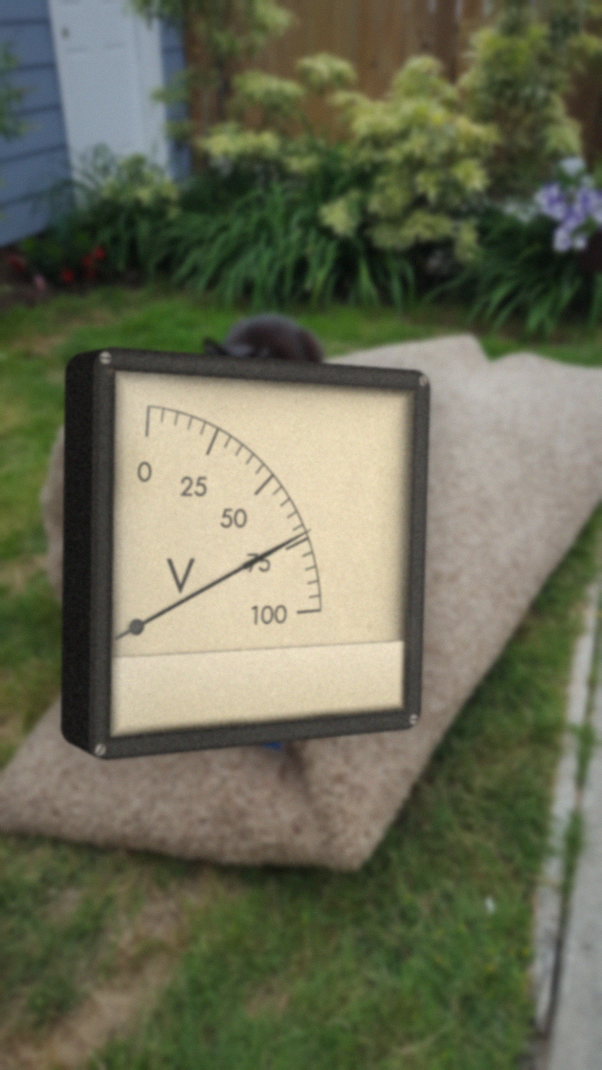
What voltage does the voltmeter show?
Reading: 72.5 V
